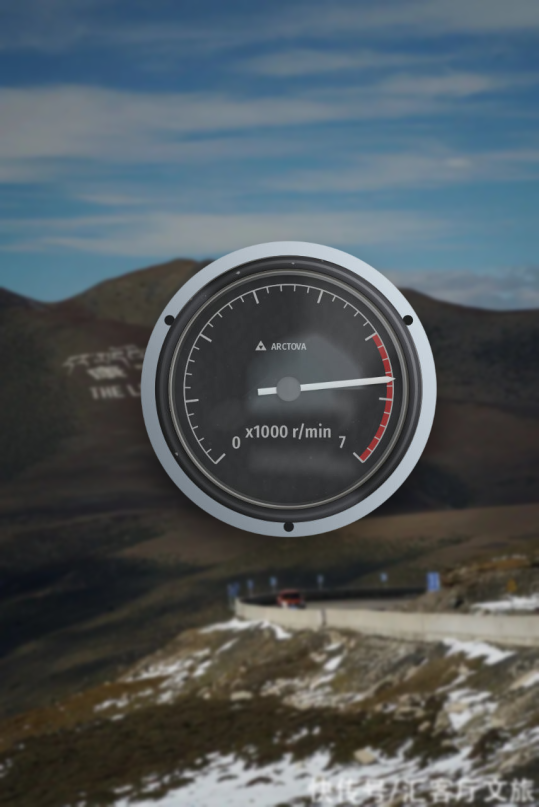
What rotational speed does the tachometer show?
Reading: 5700 rpm
